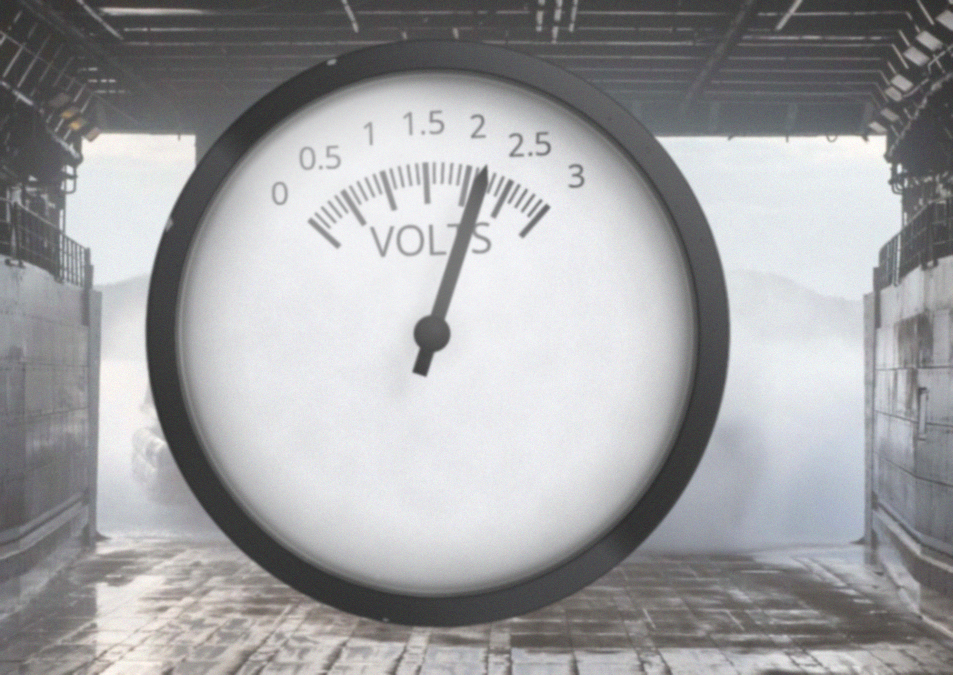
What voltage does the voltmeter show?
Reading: 2.2 V
